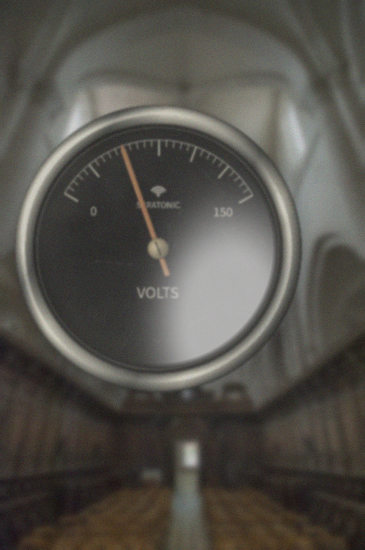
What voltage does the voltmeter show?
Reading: 50 V
